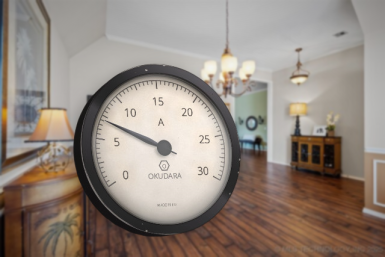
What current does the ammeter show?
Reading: 7 A
